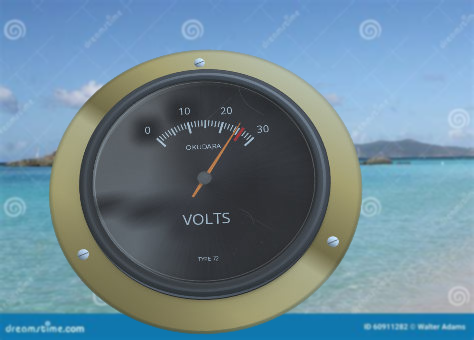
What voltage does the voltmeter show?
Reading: 25 V
